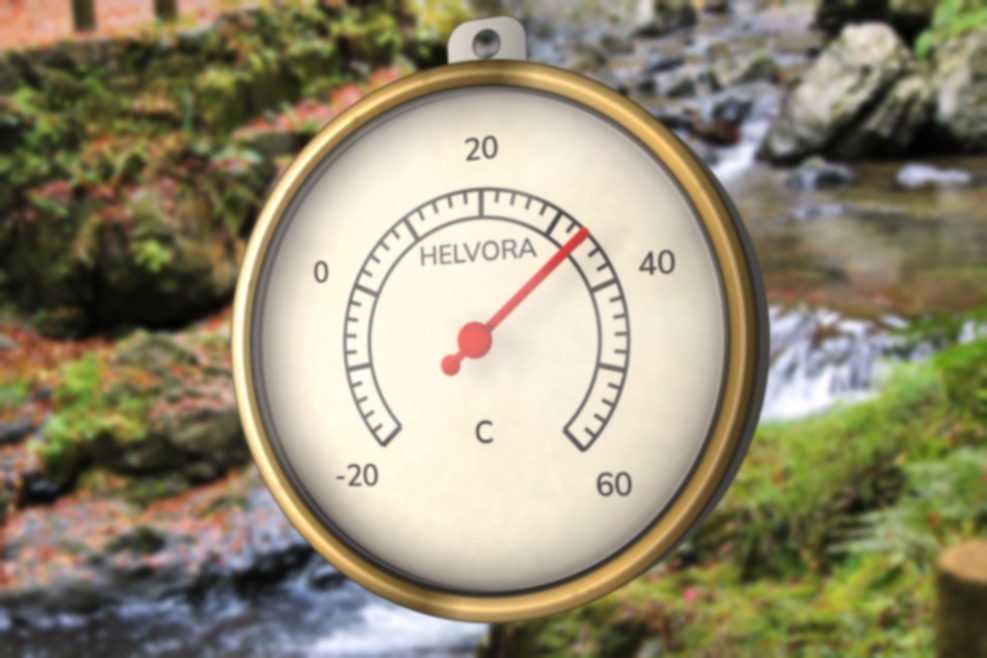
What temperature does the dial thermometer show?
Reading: 34 °C
